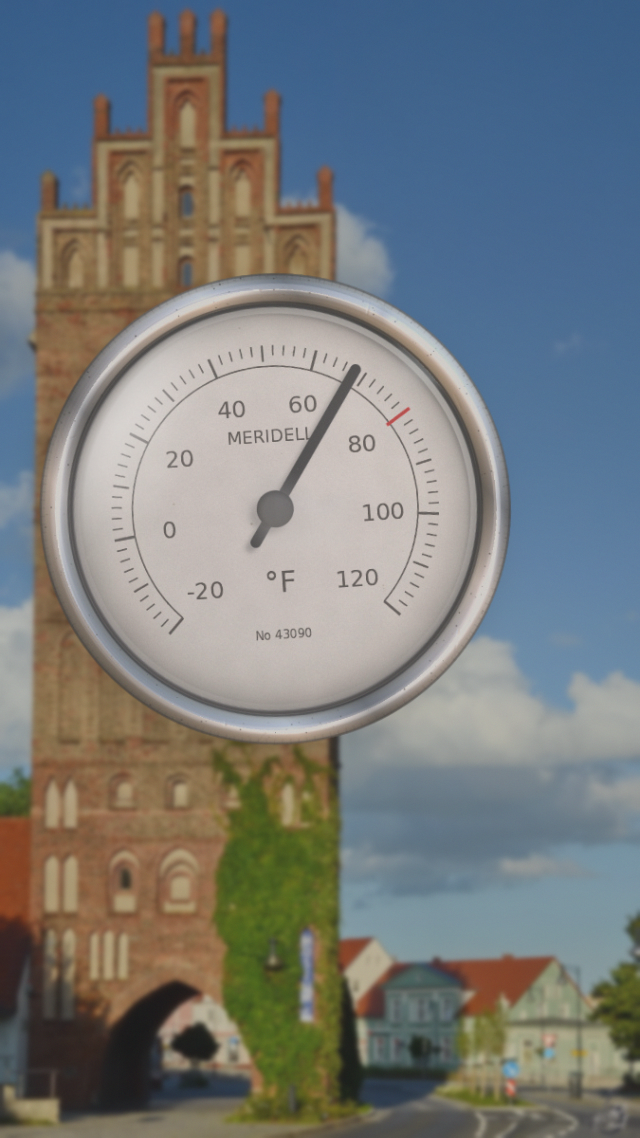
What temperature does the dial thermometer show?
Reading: 68 °F
